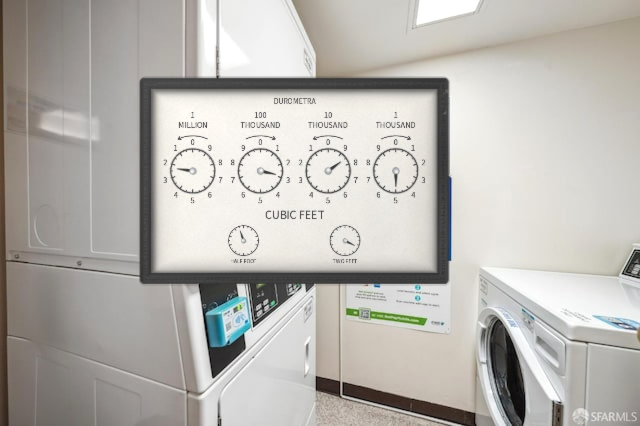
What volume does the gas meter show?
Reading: 228500 ft³
